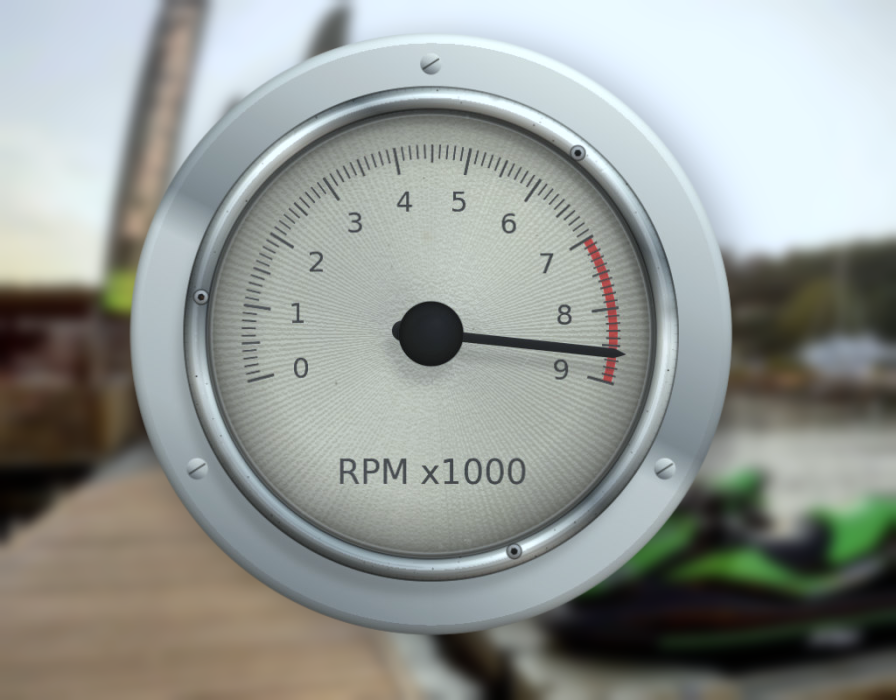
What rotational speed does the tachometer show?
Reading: 8600 rpm
